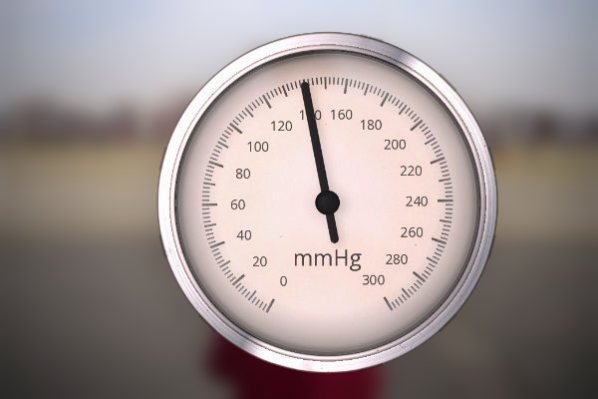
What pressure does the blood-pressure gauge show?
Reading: 140 mmHg
